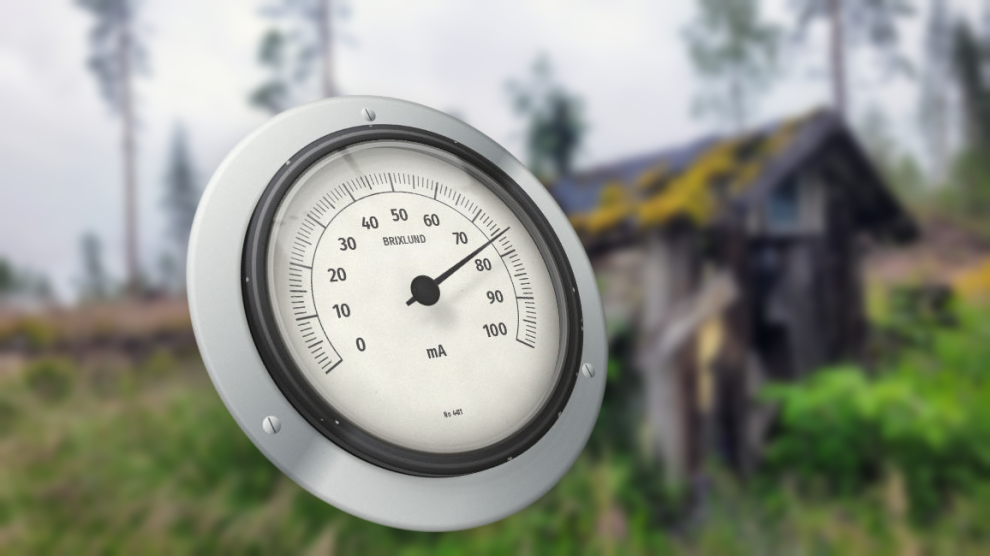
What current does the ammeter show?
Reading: 76 mA
